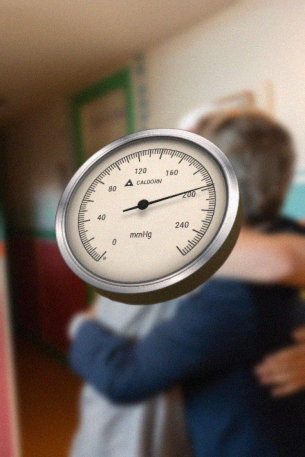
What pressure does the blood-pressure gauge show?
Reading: 200 mmHg
